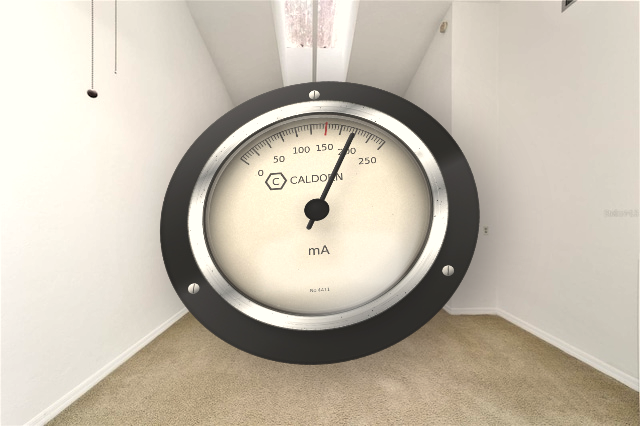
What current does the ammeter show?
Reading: 200 mA
